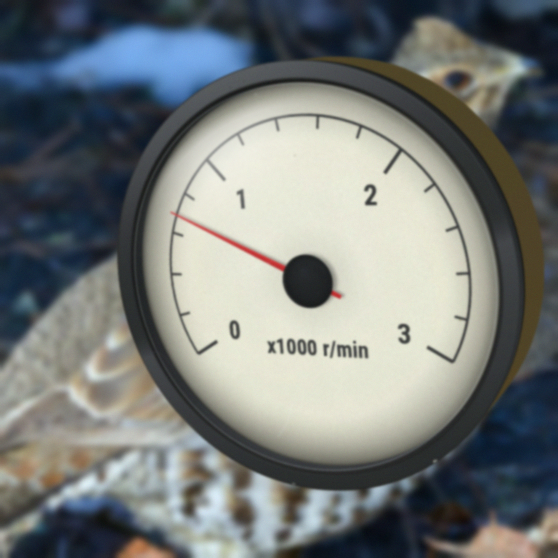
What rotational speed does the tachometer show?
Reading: 700 rpm
